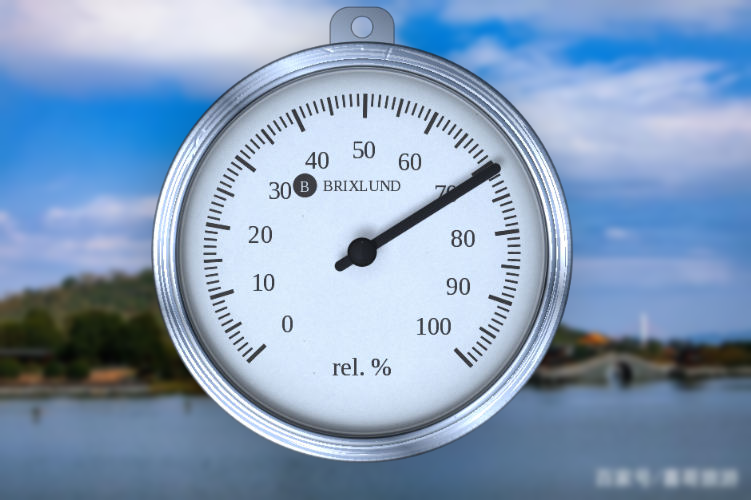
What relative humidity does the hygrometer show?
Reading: 71 %
